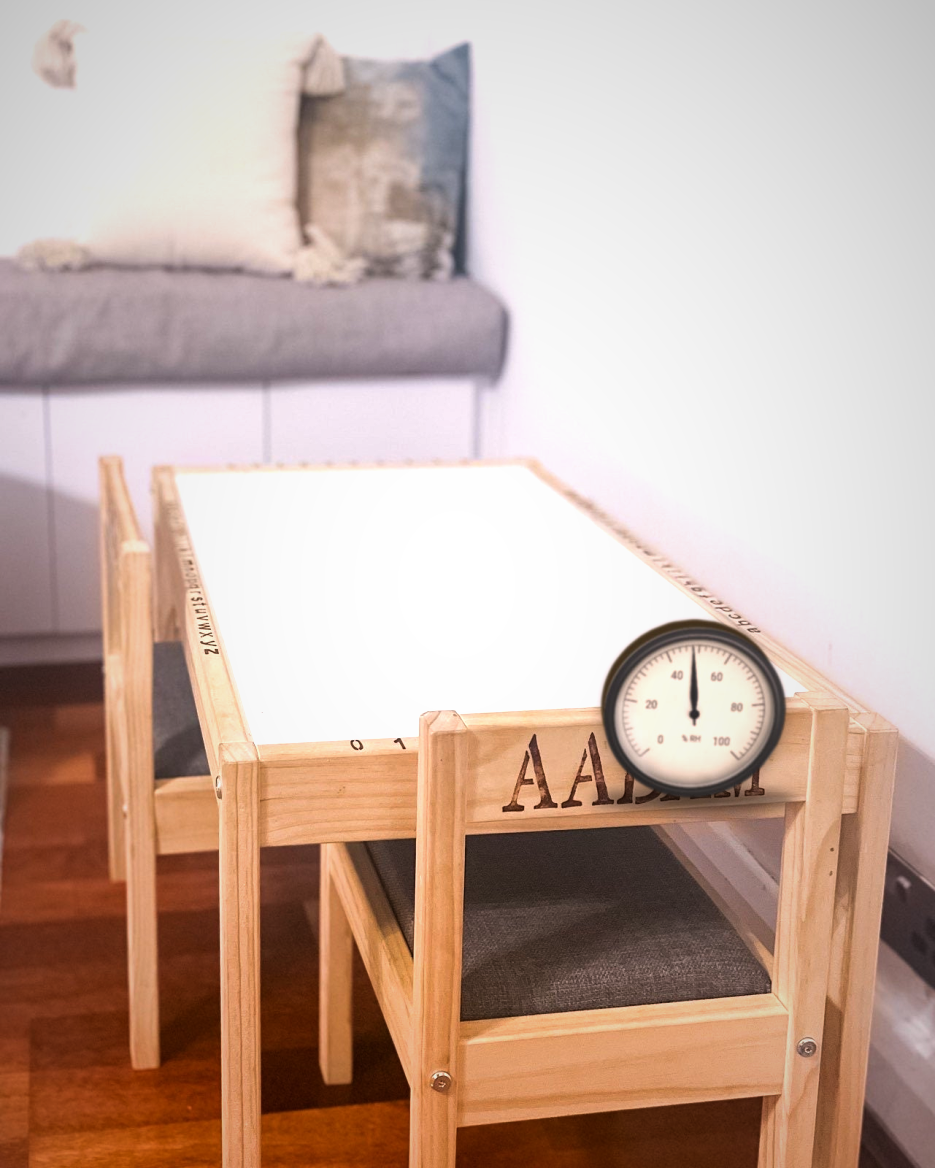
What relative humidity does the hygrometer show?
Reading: 48 %
